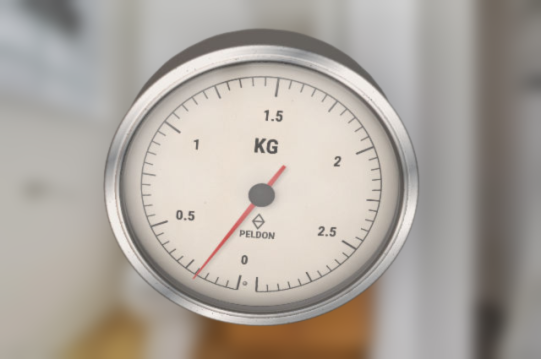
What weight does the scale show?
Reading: 0.2 kg
